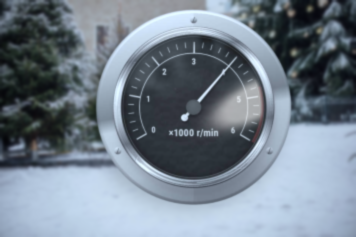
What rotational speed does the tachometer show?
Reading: 4000 rpm
